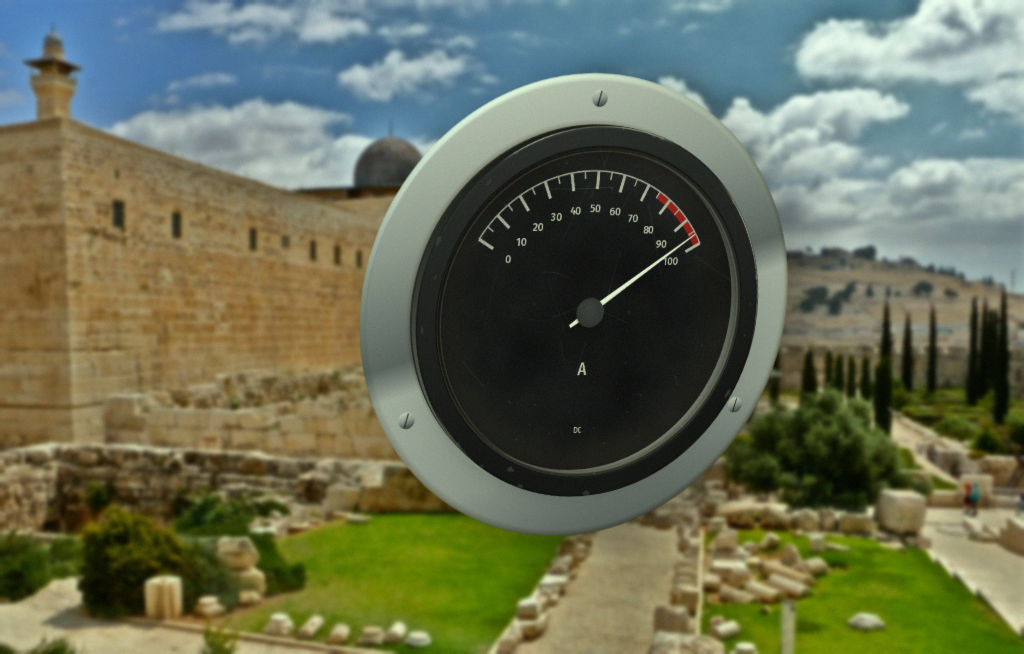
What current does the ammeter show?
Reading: 95 A
